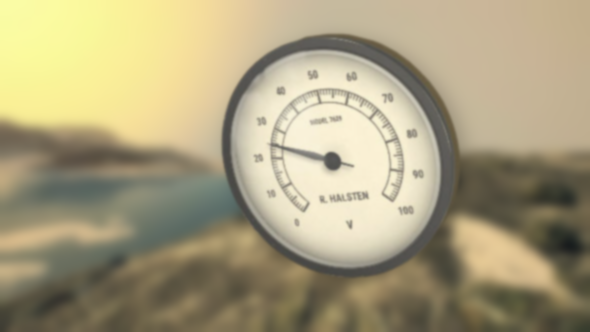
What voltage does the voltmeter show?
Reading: 25 V
